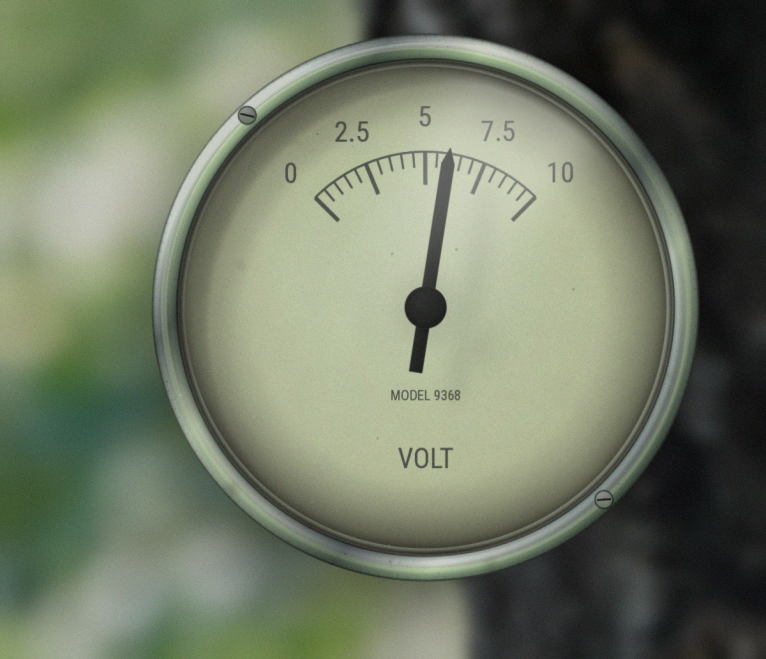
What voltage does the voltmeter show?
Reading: 6 V
